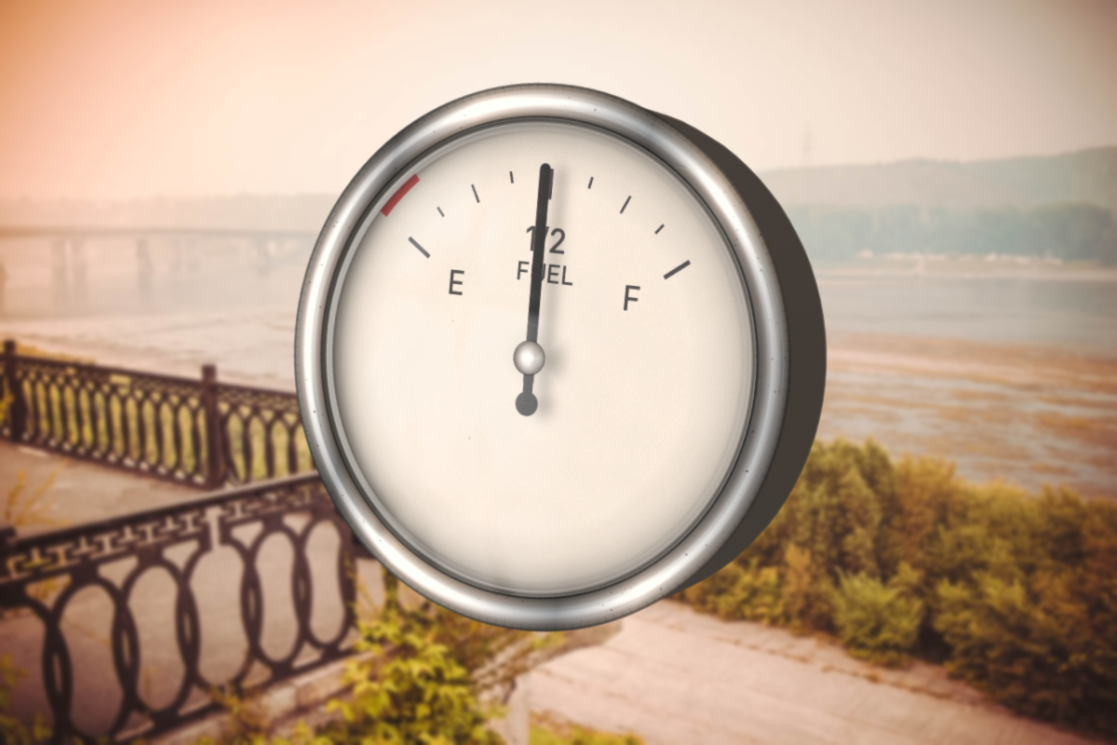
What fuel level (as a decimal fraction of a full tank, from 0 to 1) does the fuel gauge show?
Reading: 0.5
